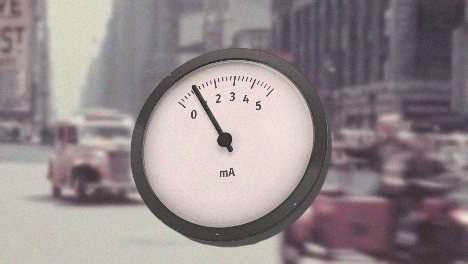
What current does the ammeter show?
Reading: 1 mA
